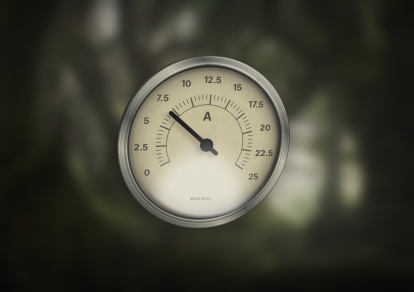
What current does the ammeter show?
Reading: 7 A
